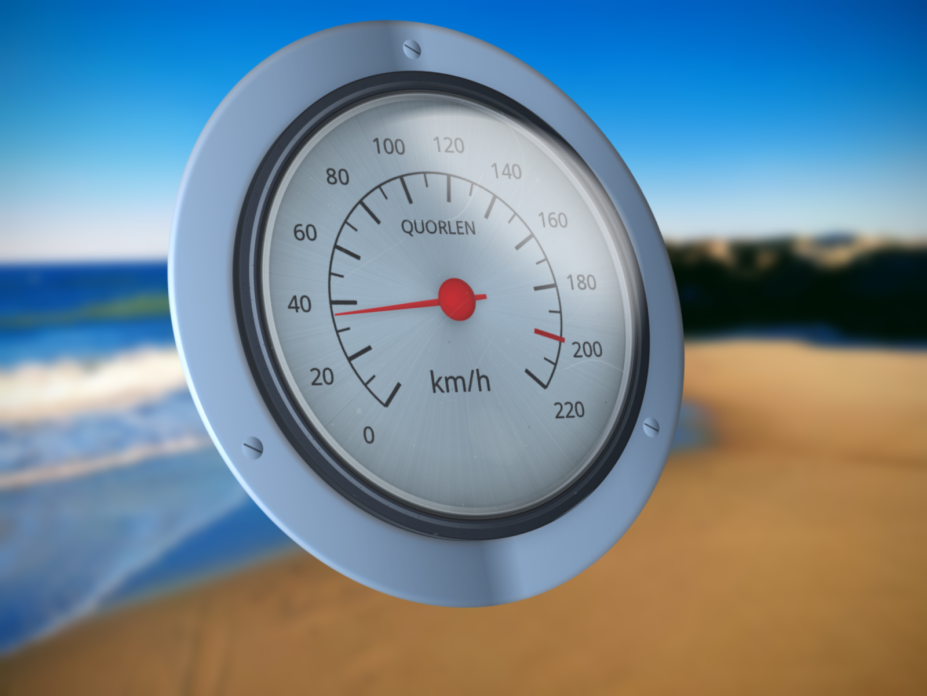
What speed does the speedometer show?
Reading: 35 km/h
